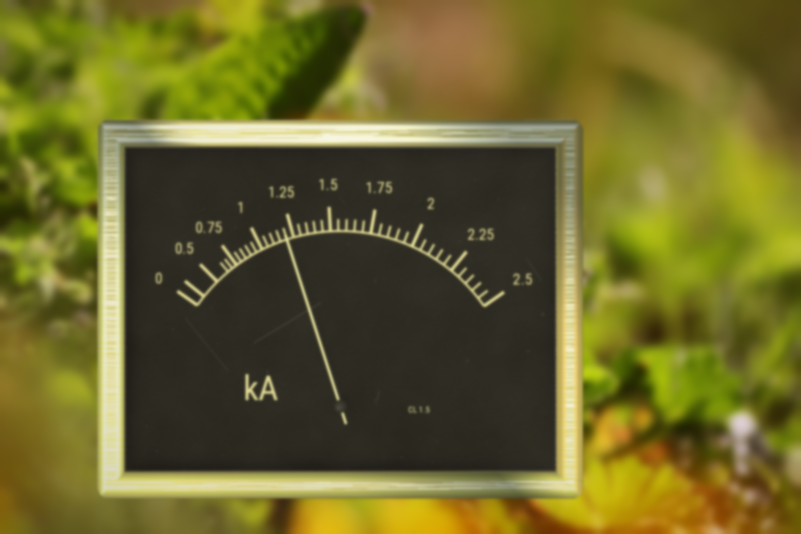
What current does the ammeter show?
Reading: 1.2 kA
